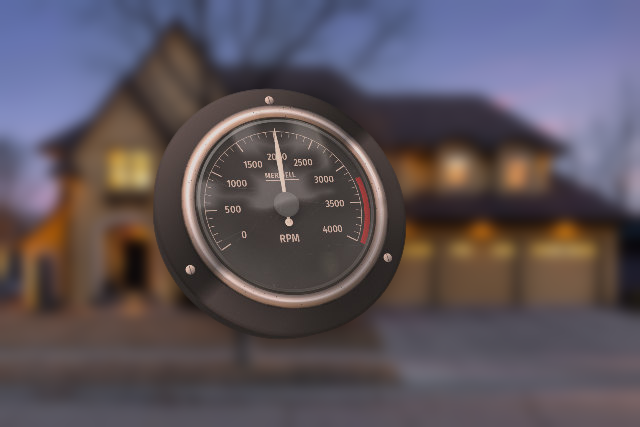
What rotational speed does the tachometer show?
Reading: 2000 rpm
